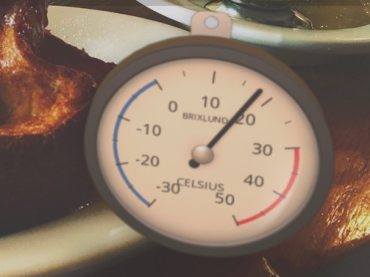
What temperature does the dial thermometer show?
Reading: 17.5 °C
